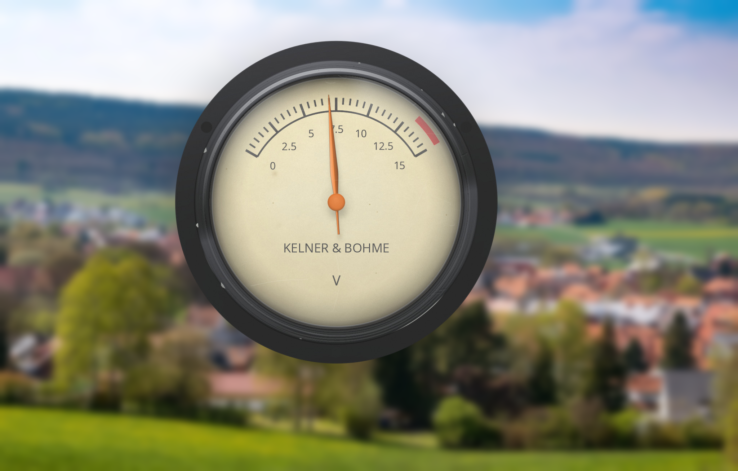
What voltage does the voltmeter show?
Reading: 7 V
